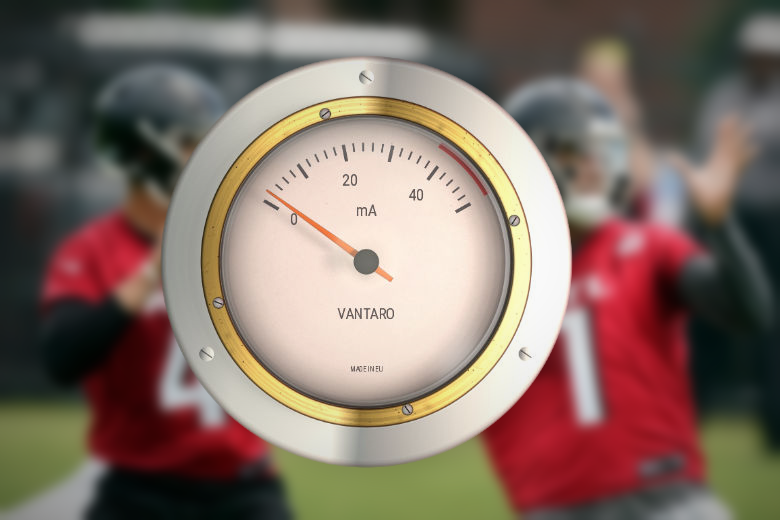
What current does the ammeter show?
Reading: 2 mA
